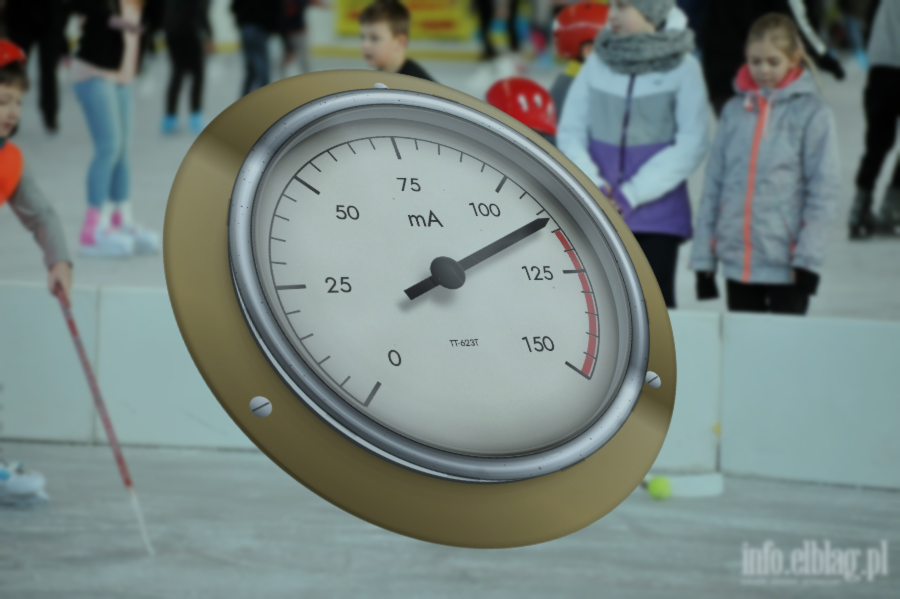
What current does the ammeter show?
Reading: 112.5 mA
